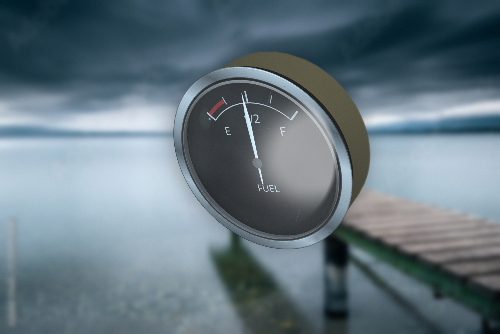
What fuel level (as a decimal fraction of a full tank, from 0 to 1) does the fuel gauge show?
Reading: 0.5
